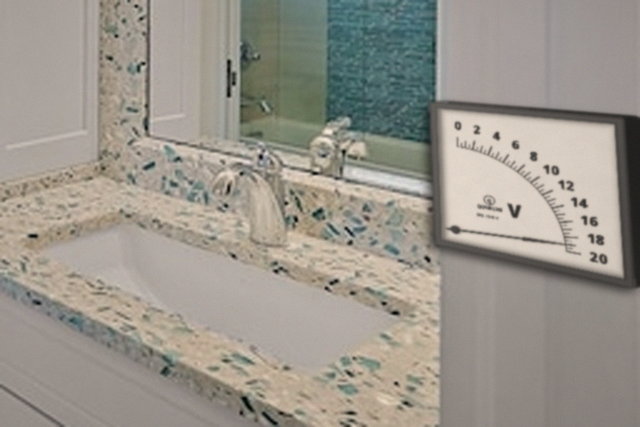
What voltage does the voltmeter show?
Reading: 19 V
